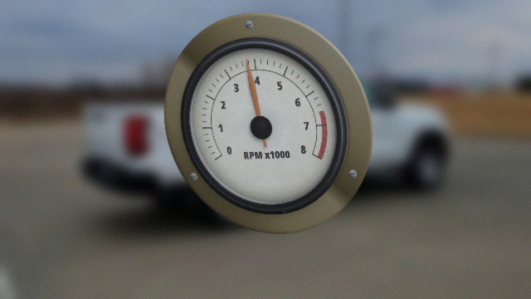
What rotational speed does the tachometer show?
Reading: 3800 rpm
